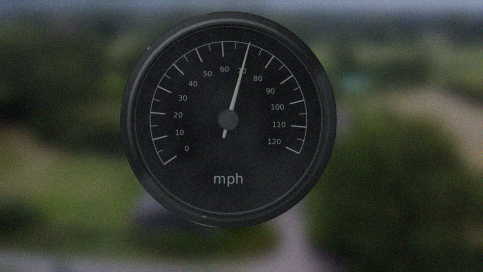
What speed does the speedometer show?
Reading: 70 mph
